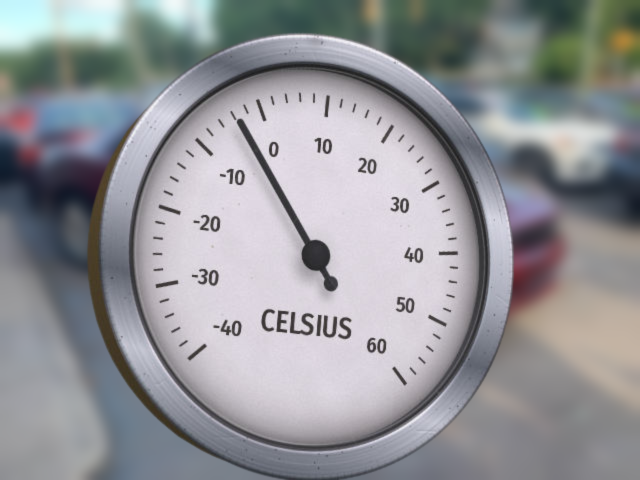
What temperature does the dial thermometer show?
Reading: -4 °C
